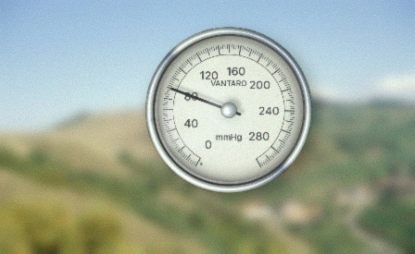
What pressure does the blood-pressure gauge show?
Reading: 80 mmHg
